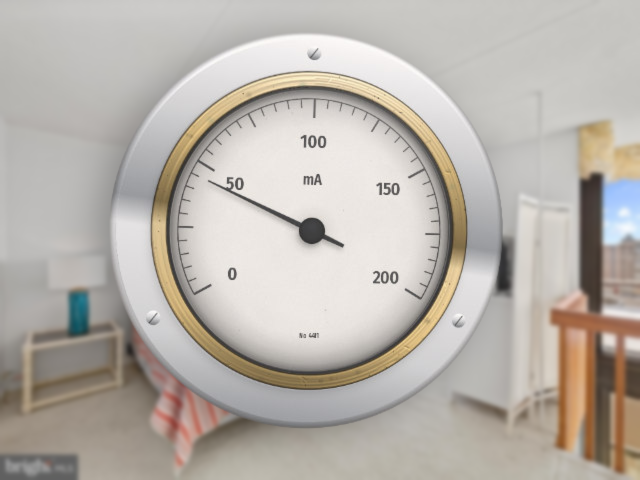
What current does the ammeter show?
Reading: 45 mA
